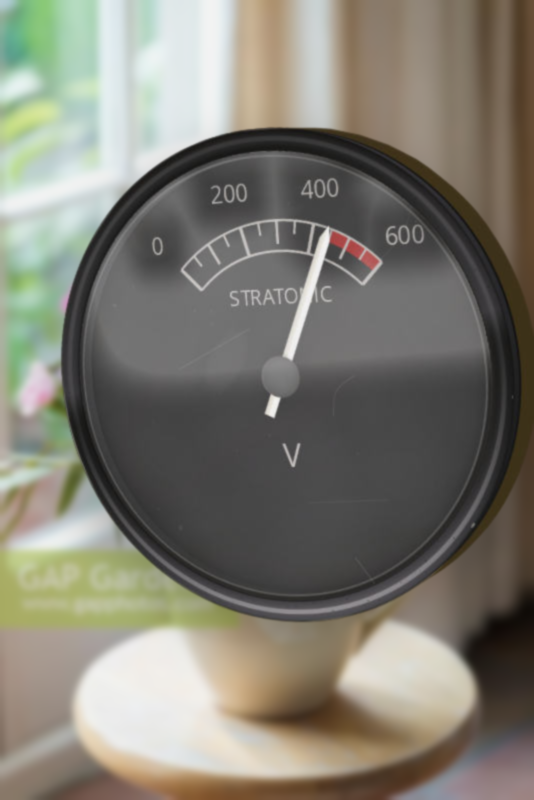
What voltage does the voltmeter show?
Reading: 450 V
